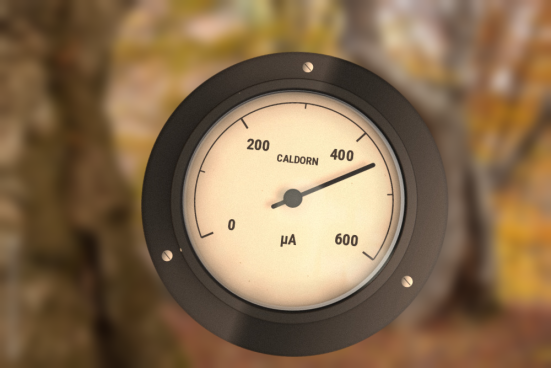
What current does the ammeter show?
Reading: 450 µA
